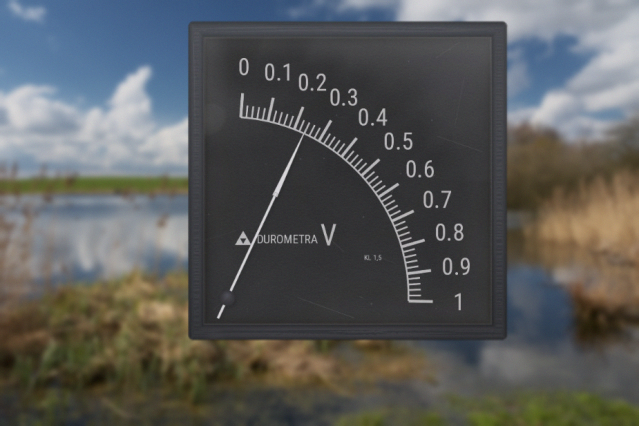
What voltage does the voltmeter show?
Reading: 0.24 V
